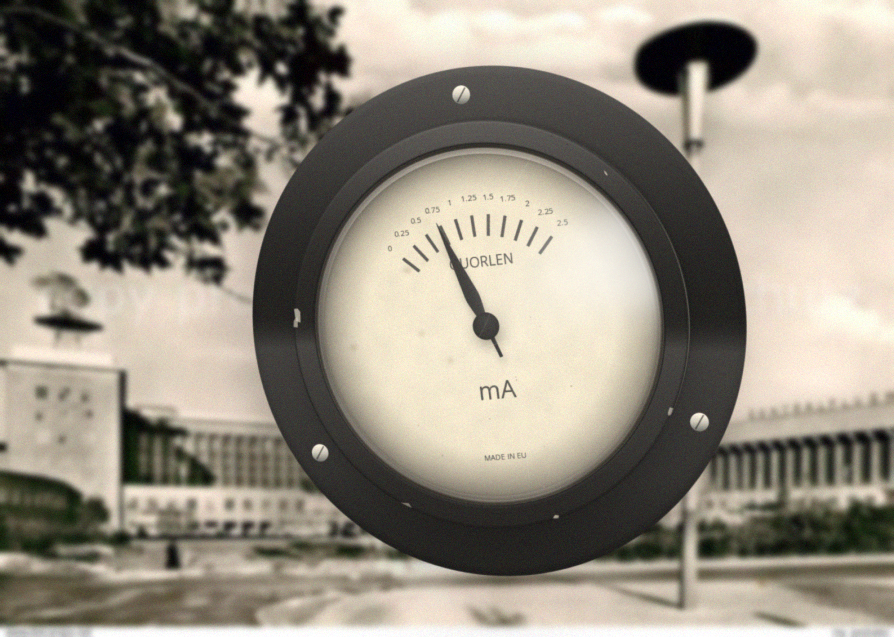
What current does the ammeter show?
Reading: 0.75 mA
